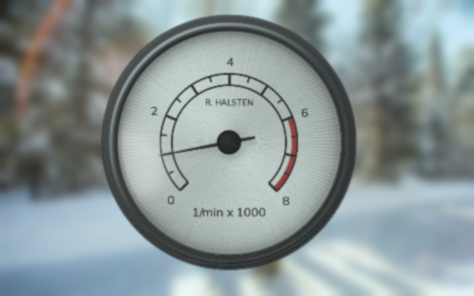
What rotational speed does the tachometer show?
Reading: 1000 rpm
